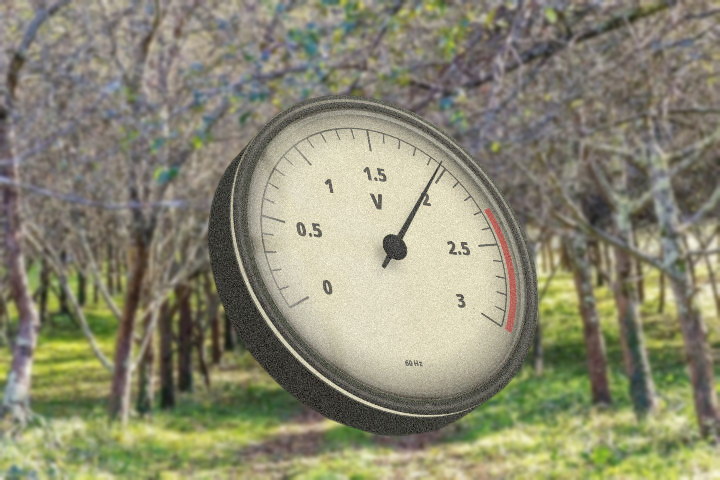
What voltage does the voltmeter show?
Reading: 1.95 V
